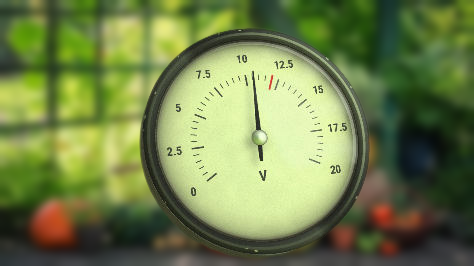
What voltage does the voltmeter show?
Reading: 10.5 V
